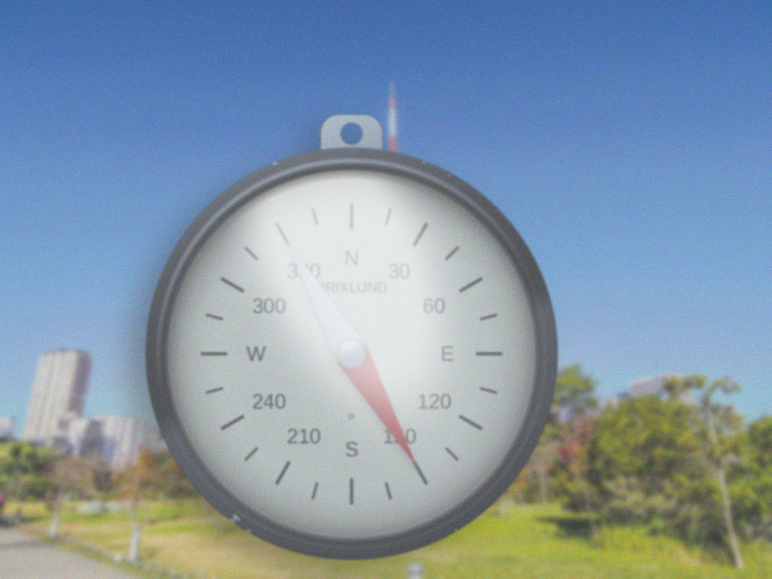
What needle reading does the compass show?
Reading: 150 °
